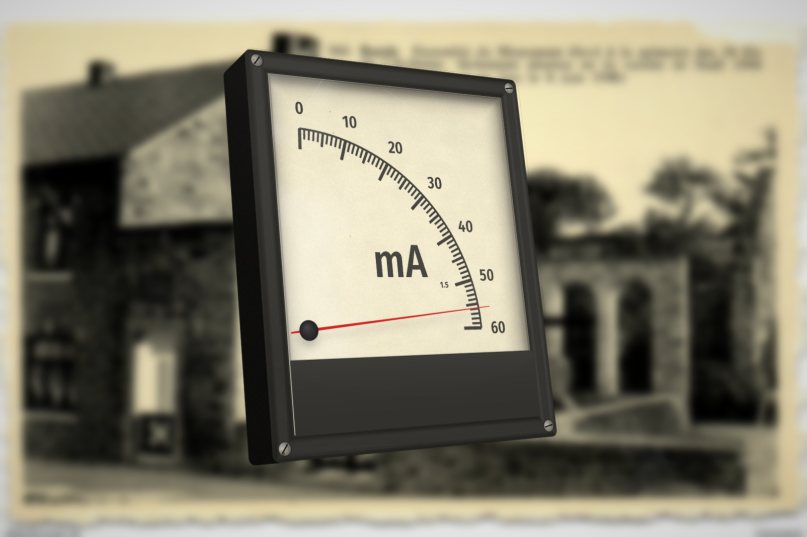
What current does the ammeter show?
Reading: 56 mA
